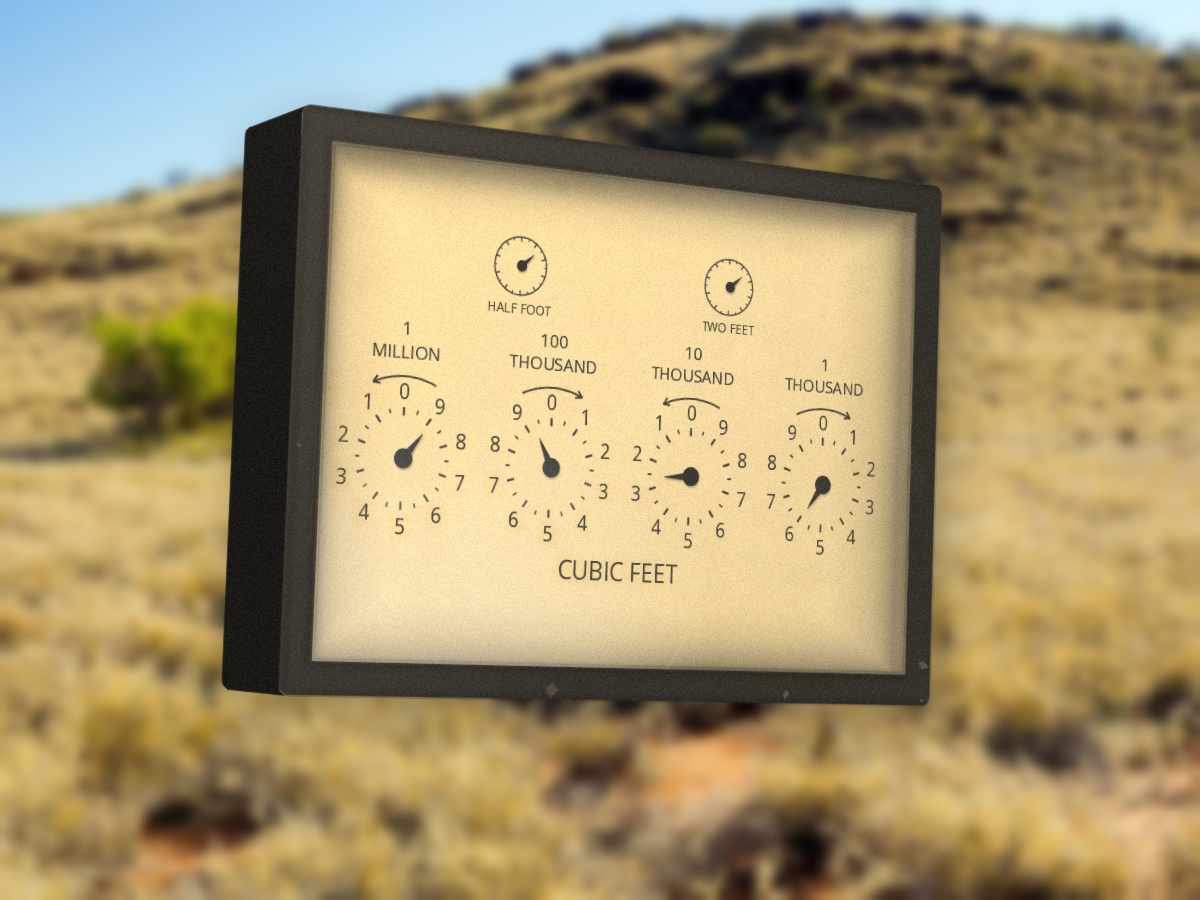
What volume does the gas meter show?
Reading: 892600 ft³
